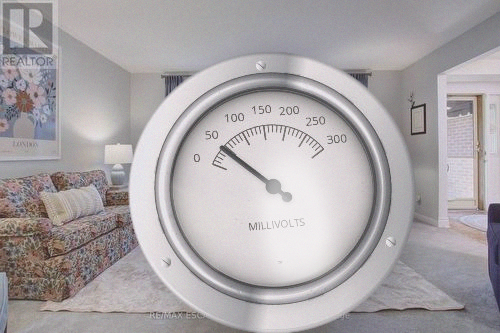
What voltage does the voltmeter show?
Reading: 40 mV
